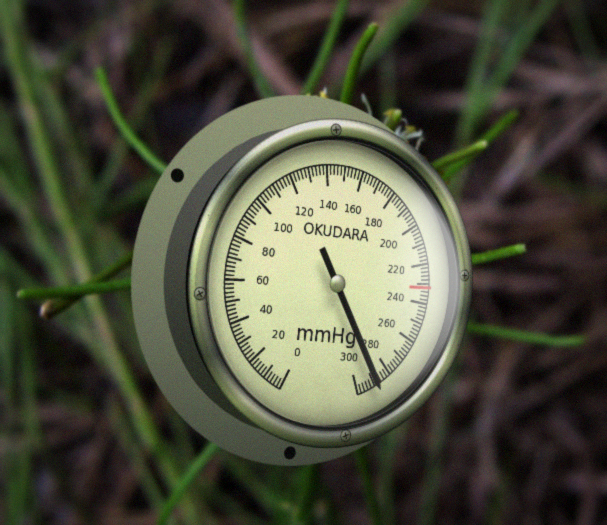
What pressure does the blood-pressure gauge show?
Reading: 290 mmHg
